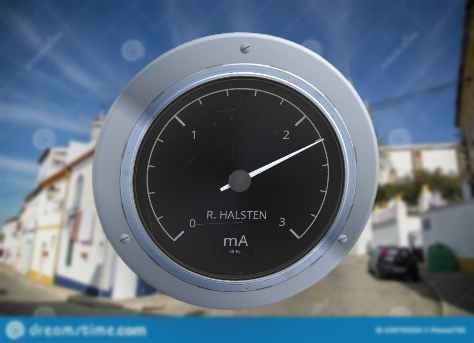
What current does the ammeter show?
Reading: 2.2 mA
